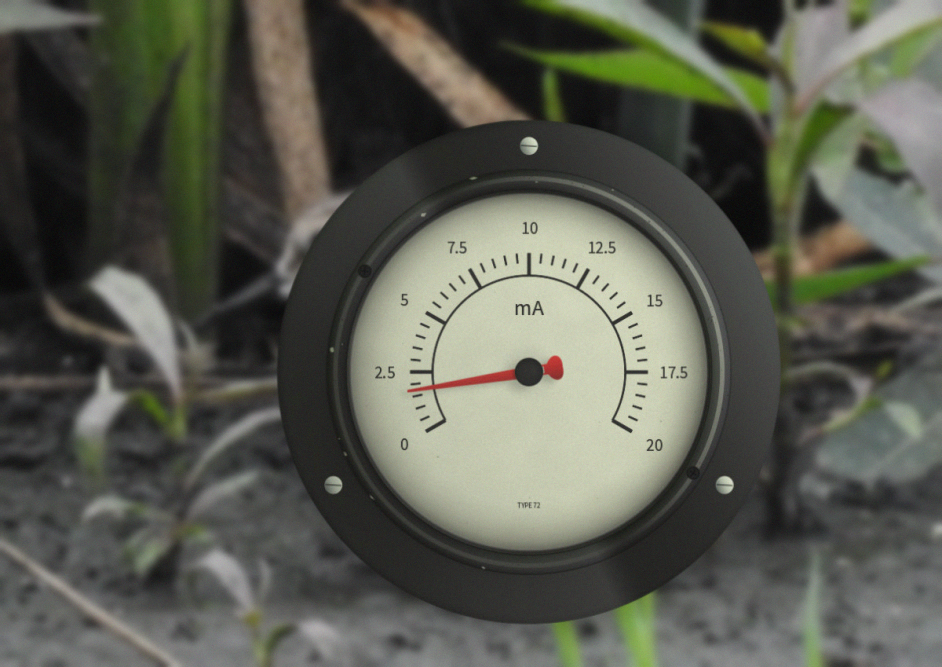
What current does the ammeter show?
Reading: 1.75 mA
